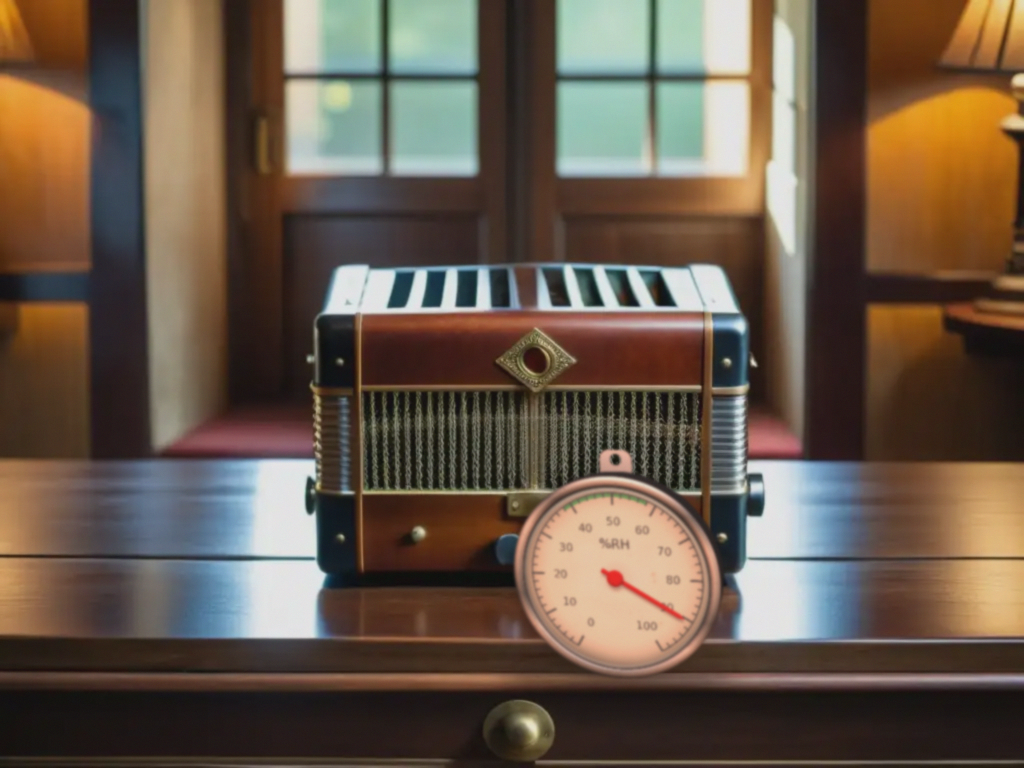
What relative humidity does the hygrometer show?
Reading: 90 %
